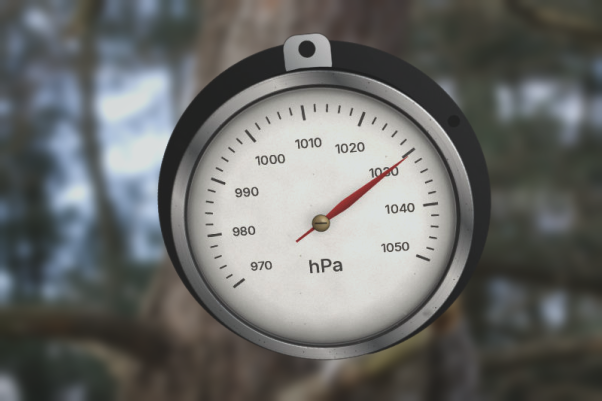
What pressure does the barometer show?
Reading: 1030 hPa
